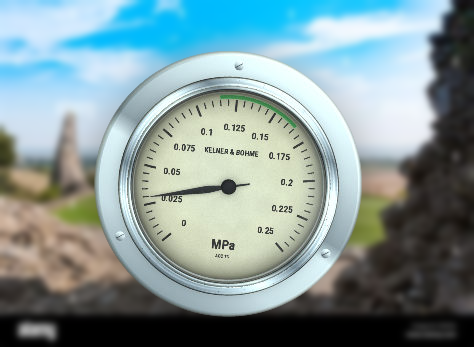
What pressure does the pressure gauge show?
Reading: 0.03 MPa
